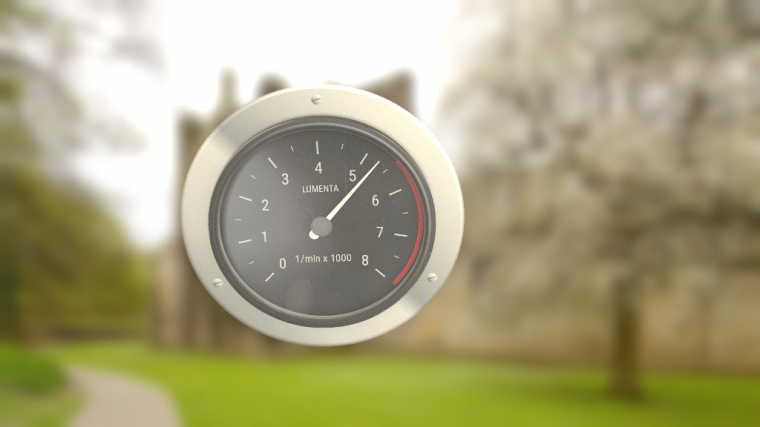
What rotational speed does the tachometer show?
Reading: 5250 rpm
